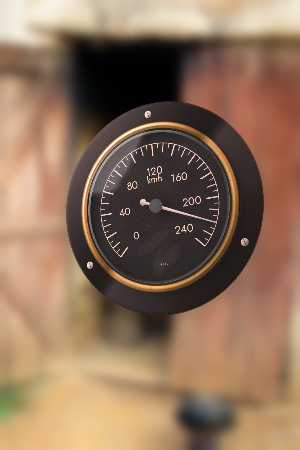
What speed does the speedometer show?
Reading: 220 km/h
